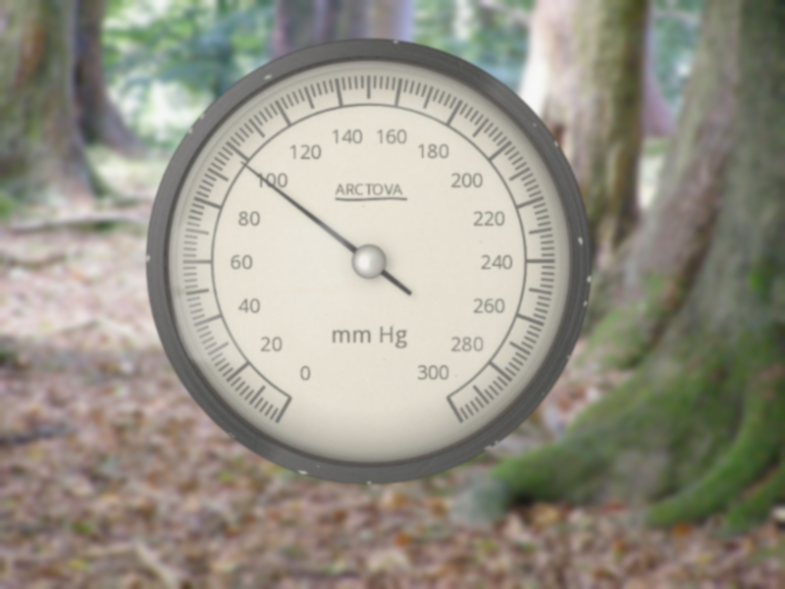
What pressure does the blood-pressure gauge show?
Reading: 98 mmHg
